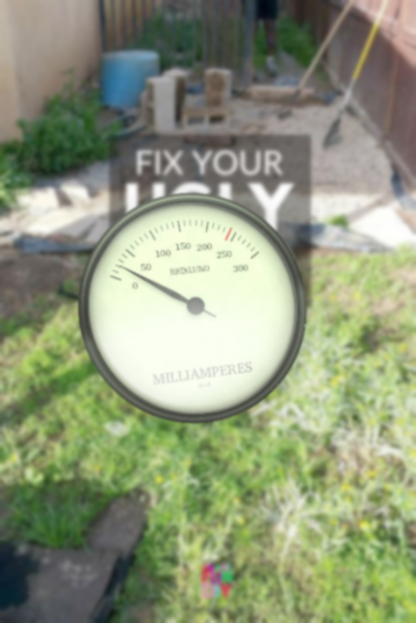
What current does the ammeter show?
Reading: 20 mA
